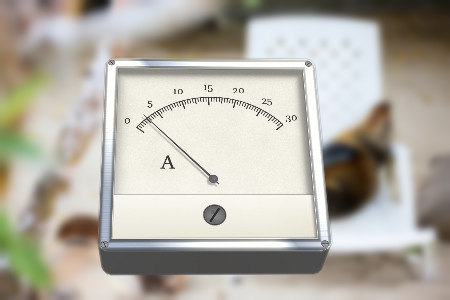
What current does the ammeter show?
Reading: 2.5 A
